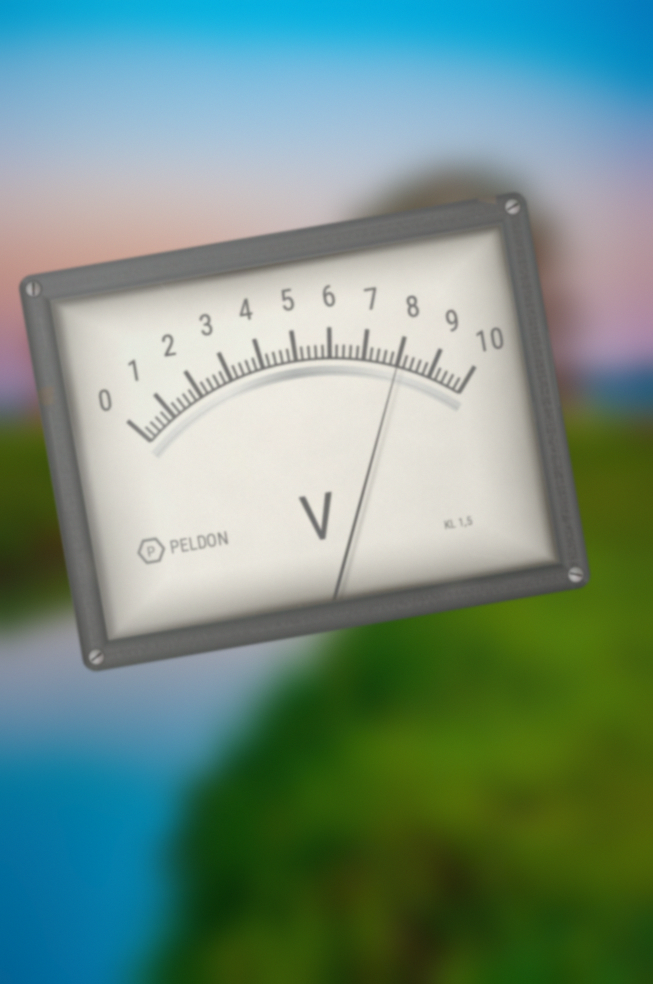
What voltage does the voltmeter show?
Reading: 8 V
